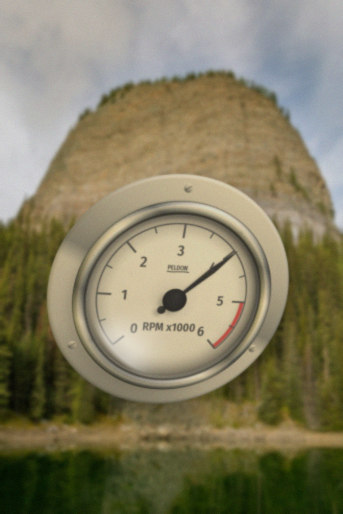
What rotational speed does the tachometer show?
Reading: 4000 rpm
